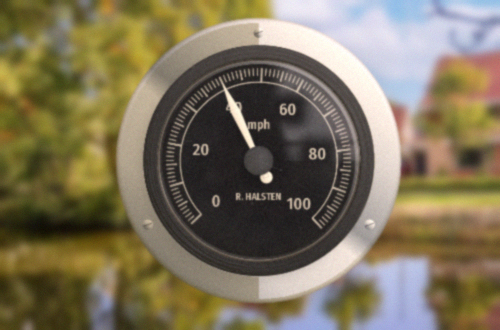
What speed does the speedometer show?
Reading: 40 mph
